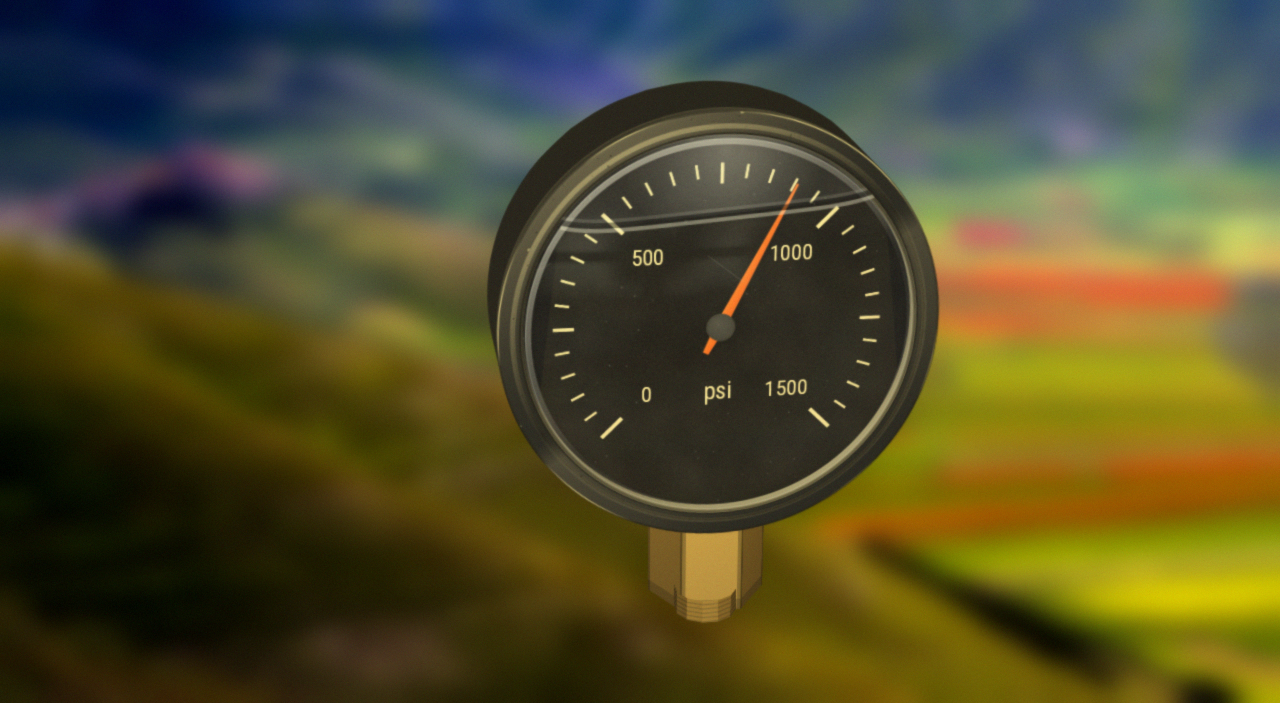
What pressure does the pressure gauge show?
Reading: 900 psi
